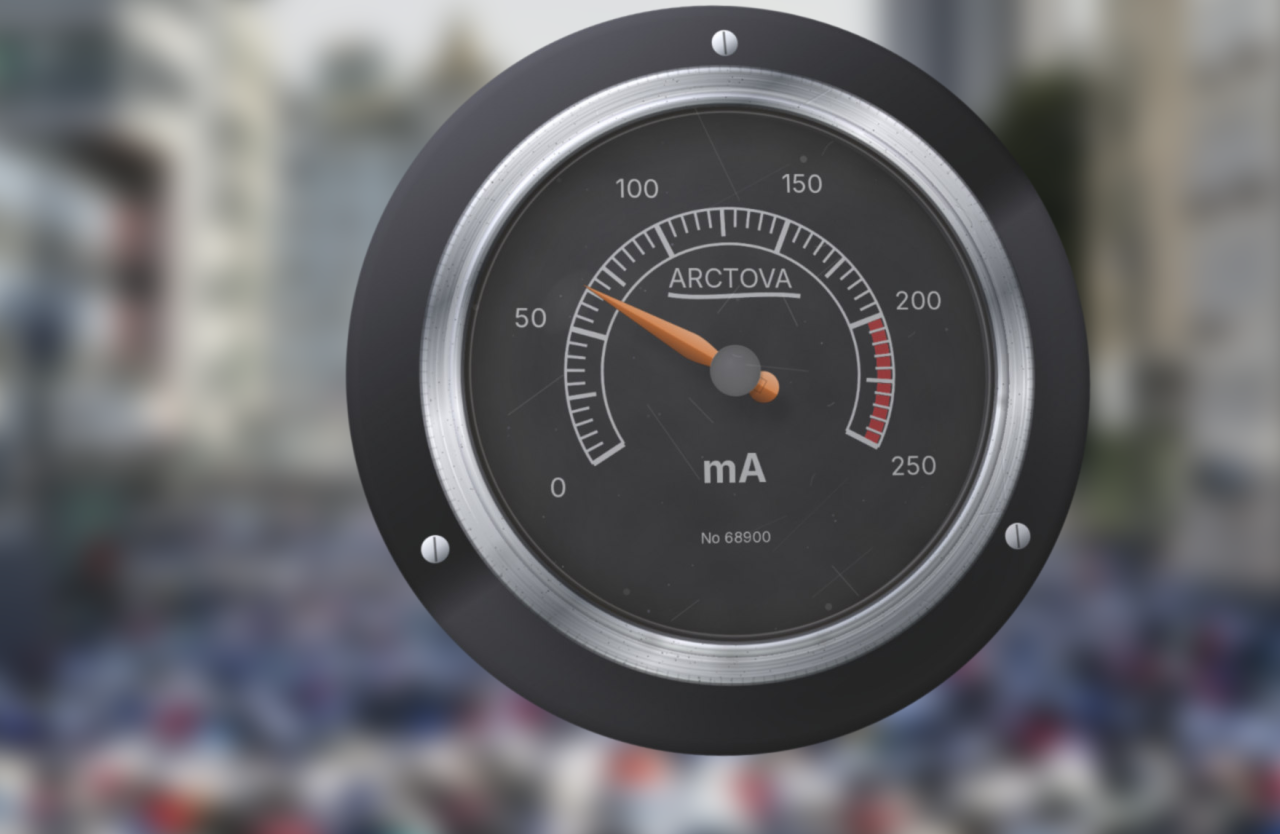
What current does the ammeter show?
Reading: 65 mA
